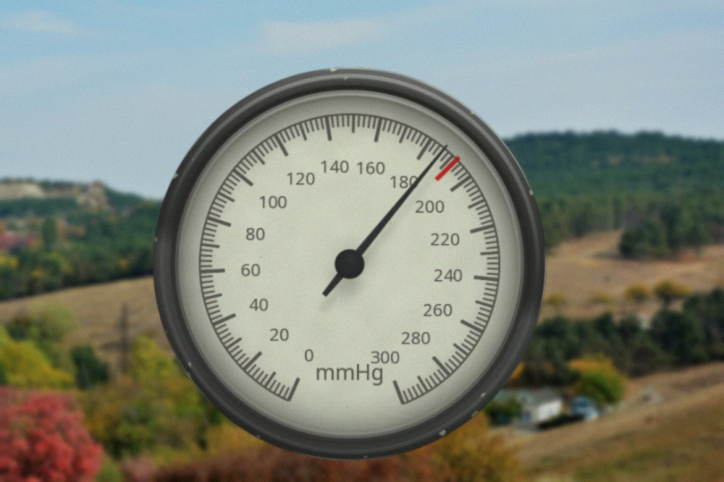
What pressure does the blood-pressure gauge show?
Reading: 186 mmHg
